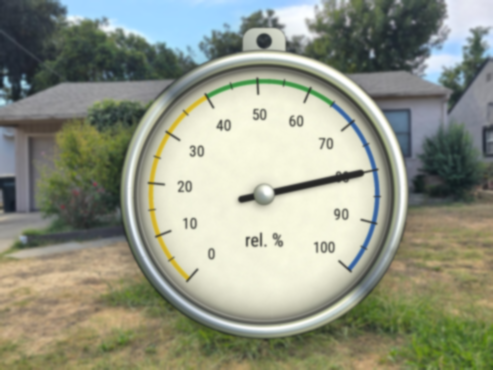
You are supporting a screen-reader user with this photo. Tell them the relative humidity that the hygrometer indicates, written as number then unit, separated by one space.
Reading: 80 %
